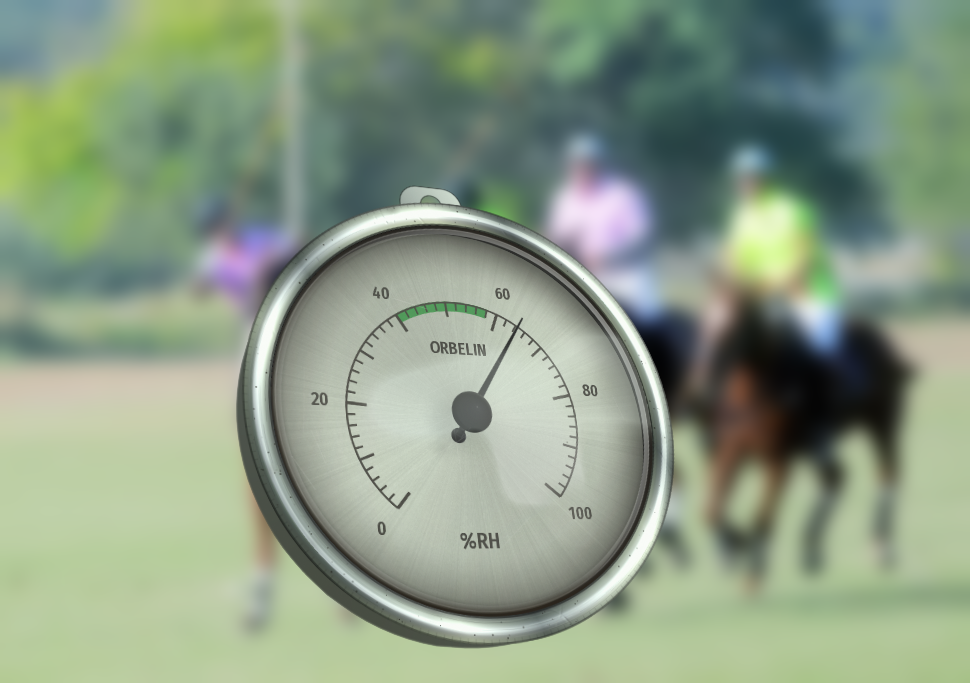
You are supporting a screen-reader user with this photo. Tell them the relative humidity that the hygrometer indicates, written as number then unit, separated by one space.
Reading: 64 %
